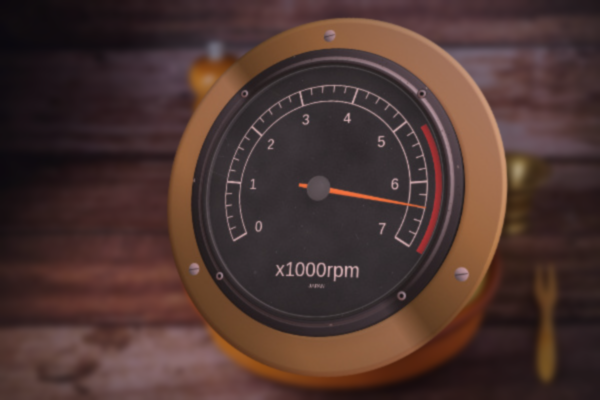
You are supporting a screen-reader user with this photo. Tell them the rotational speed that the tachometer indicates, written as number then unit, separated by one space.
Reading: 6400 rpm
